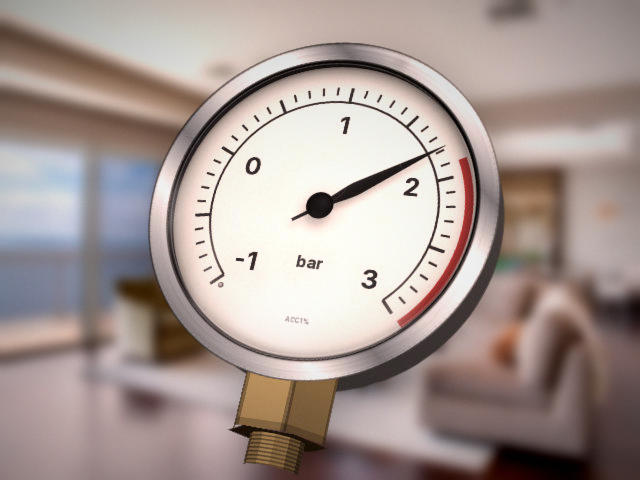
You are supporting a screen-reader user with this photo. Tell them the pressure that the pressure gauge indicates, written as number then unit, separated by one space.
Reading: 1.8 bar
